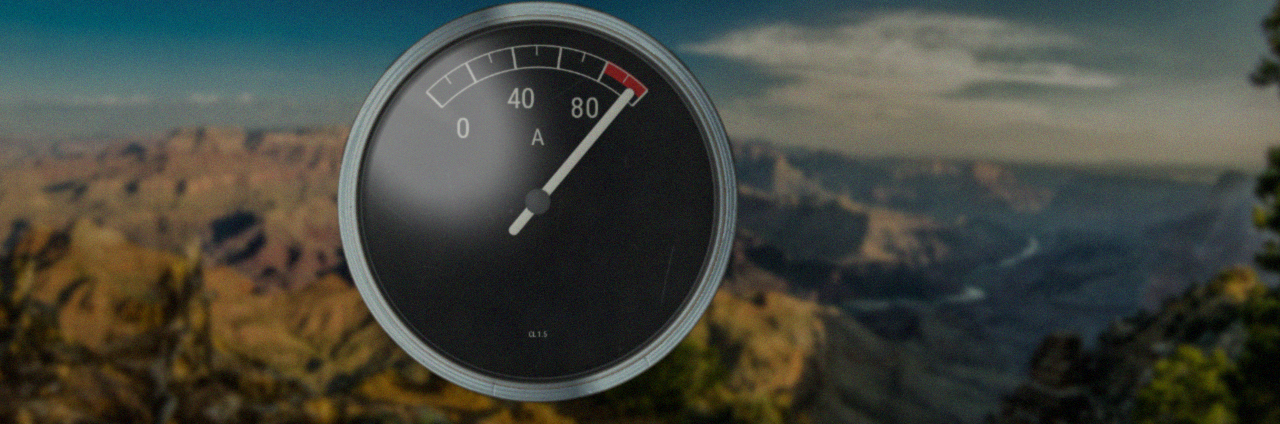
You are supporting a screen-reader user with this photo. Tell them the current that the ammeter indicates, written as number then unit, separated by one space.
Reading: 95 A
